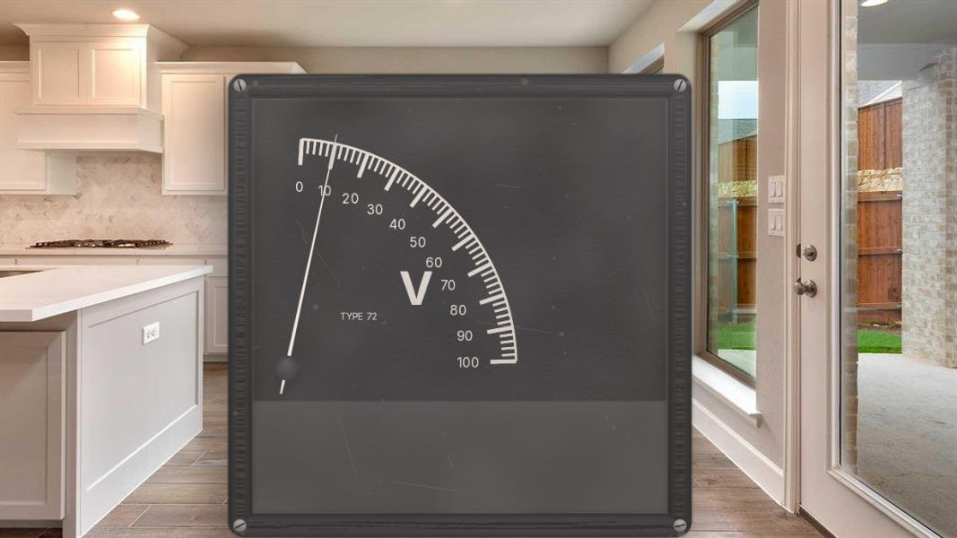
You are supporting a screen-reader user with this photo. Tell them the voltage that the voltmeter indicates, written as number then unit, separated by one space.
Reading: 10 V
